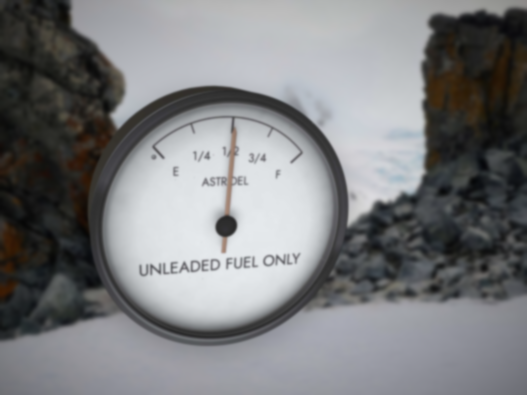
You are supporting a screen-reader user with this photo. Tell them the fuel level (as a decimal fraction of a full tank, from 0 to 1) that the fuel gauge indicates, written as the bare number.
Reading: 0.5
